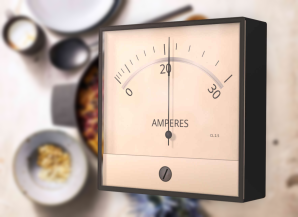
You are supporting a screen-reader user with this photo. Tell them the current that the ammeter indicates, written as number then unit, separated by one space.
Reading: 21 A
